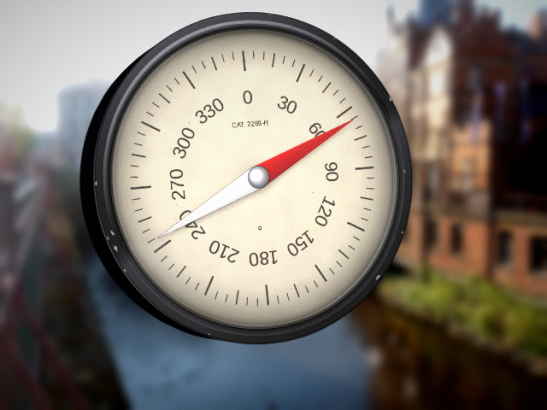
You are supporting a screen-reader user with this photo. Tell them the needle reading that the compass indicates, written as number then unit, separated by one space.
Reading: 65 °
